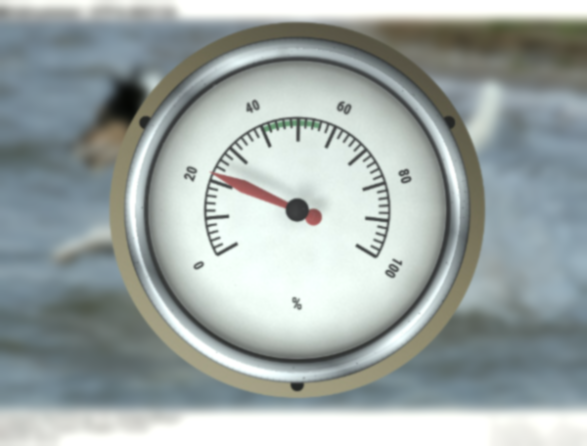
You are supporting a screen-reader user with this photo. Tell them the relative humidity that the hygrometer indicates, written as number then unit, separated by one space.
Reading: 22 %
